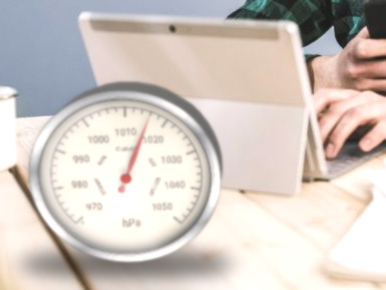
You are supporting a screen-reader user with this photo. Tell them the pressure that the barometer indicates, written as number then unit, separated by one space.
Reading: 1016 hPa
